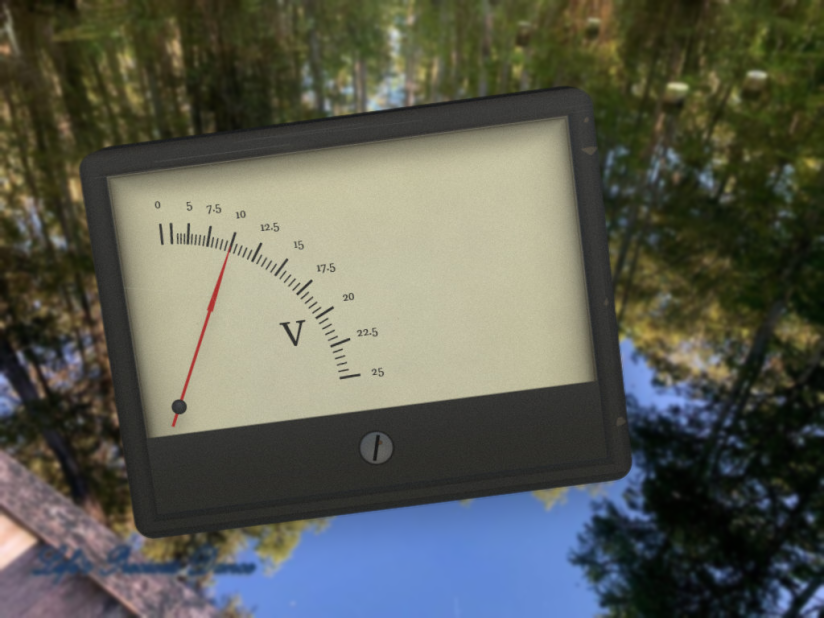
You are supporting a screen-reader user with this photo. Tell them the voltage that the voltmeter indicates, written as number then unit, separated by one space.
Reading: 10 V
